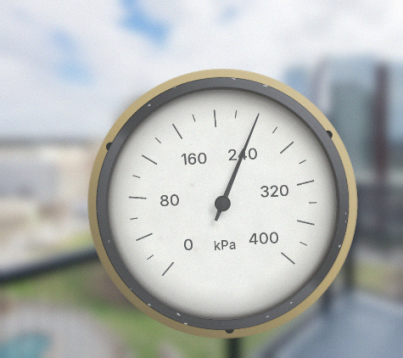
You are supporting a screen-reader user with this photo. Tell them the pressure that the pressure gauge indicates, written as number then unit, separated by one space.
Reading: 240 kPa
